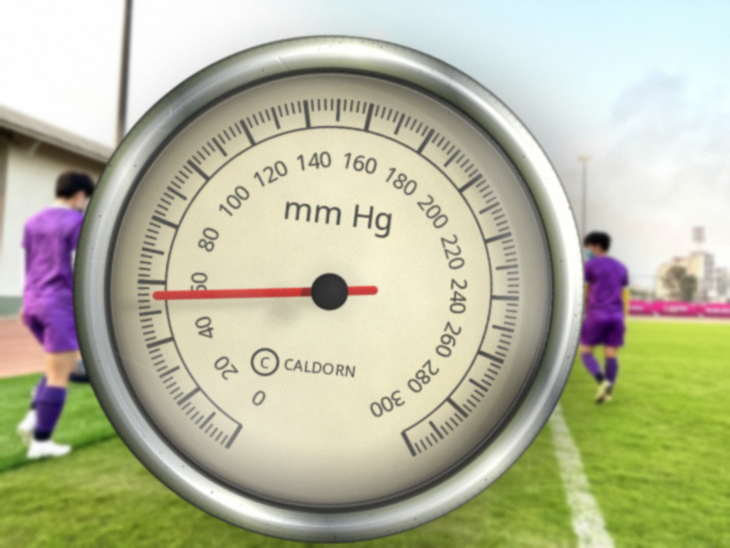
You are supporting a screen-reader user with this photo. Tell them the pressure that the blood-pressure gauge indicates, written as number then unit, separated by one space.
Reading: 56 mmHg
